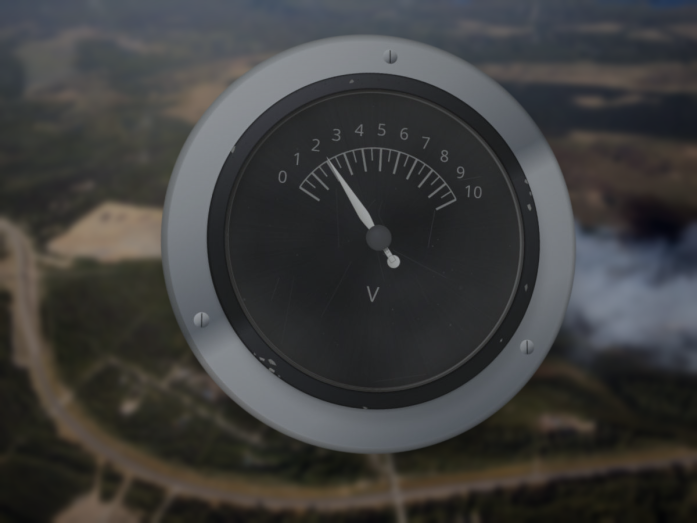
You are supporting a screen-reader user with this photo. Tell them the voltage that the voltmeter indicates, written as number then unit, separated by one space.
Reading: 2 V
